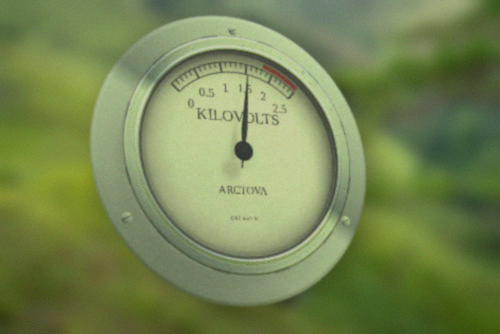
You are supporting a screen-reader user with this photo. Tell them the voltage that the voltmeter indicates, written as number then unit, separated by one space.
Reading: 1.5 kV
